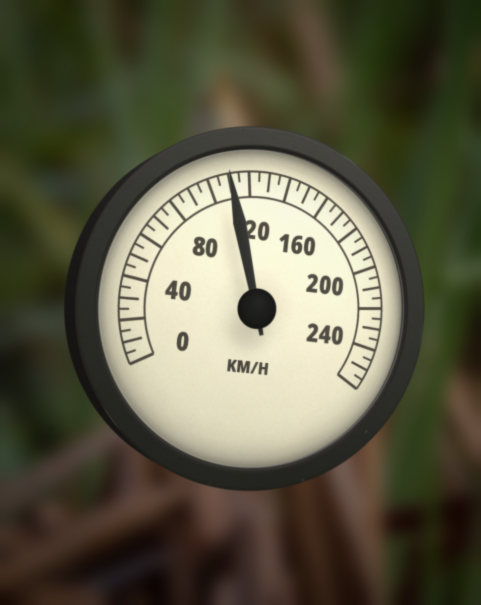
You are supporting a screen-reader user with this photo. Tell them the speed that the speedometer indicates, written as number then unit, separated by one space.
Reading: 110 km/h
